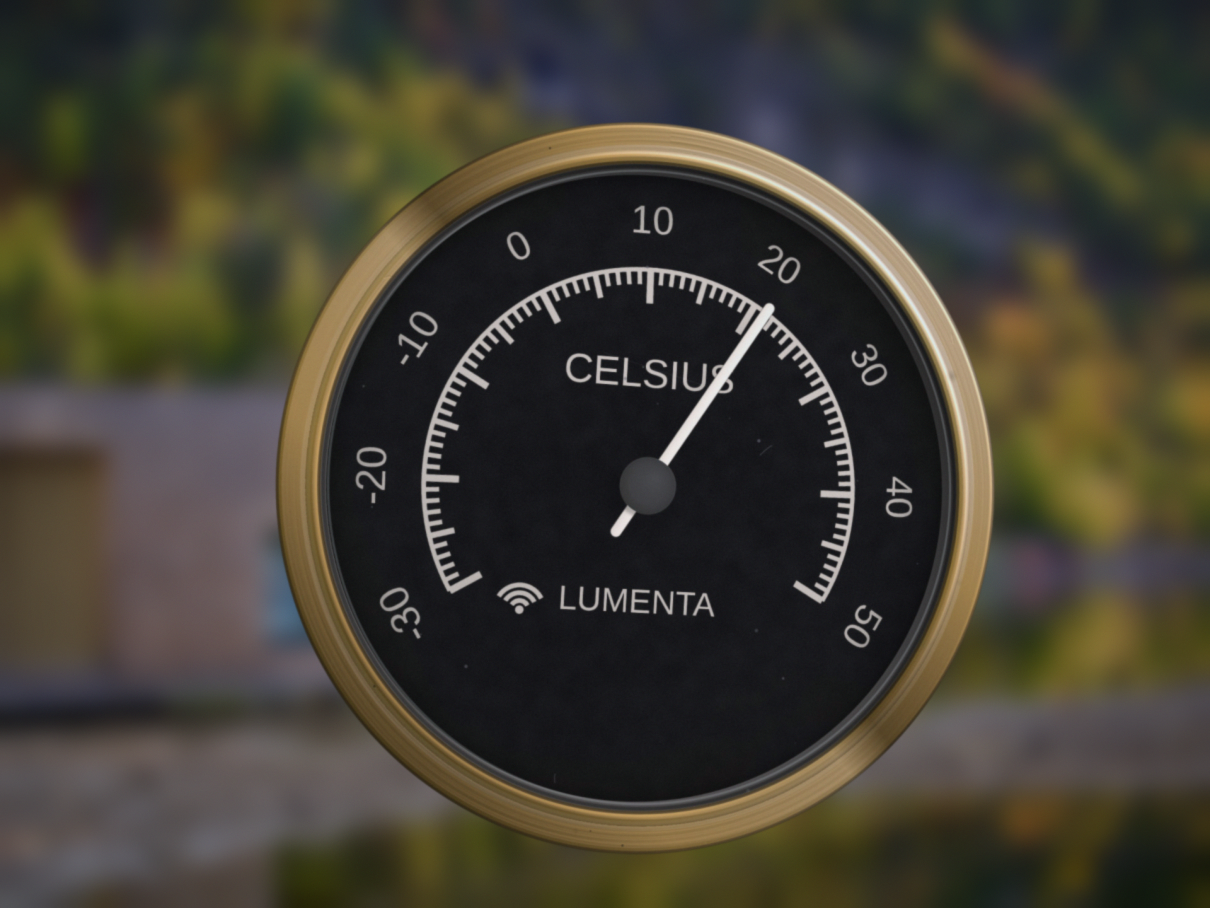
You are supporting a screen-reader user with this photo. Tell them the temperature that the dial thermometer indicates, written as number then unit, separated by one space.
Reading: 21 °C
